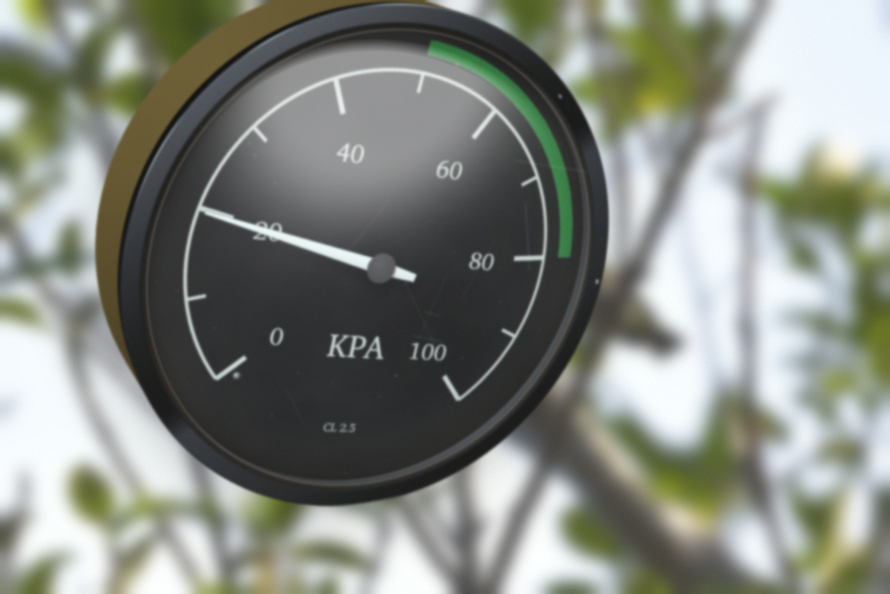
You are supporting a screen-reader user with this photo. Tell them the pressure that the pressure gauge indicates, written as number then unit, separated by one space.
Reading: 20 kPa
